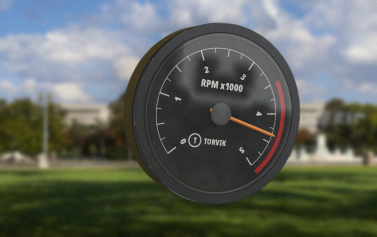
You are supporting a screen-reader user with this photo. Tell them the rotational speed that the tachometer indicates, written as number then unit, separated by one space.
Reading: 4375 rpm
